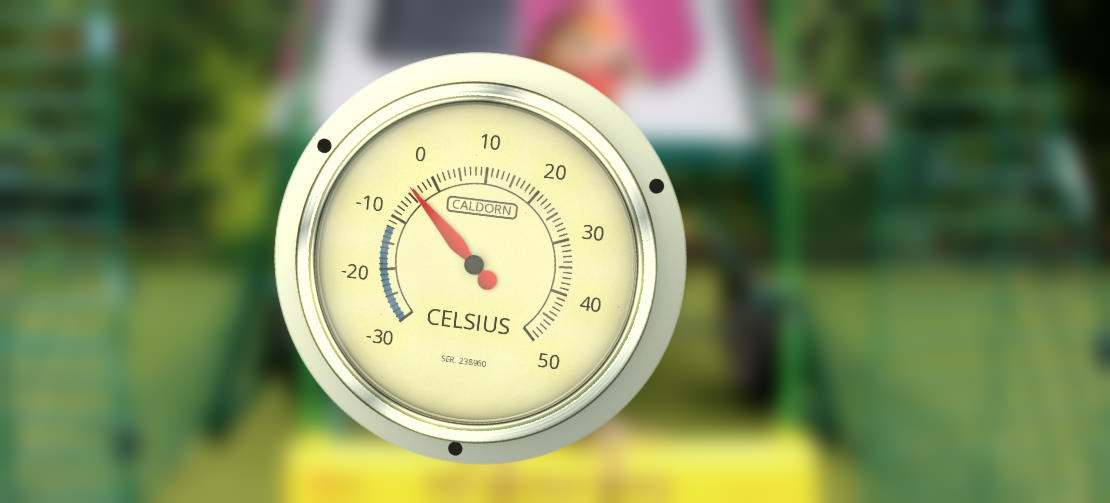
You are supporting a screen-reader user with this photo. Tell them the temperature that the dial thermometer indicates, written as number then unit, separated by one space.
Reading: -4 °C
